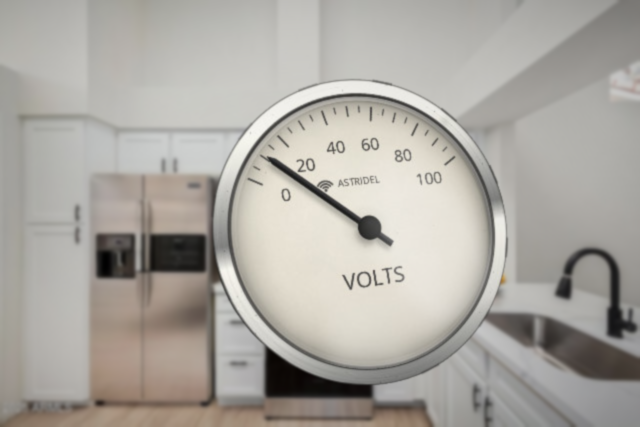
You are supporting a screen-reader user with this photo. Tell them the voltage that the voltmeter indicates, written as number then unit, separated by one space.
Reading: 10 V
